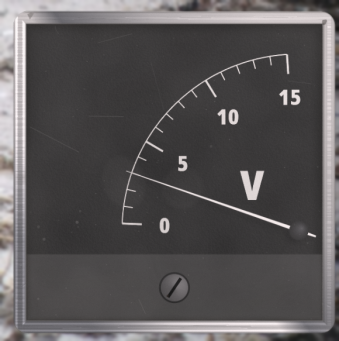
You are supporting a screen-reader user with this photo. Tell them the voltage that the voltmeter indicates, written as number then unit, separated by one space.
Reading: 3 V
